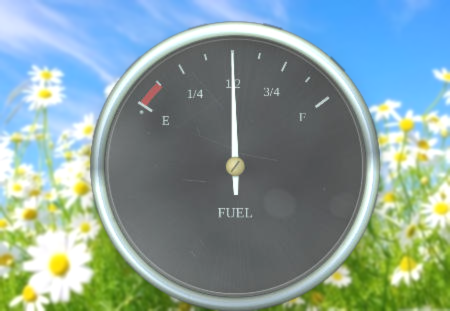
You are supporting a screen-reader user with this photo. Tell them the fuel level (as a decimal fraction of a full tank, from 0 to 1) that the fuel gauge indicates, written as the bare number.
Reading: 0.5
